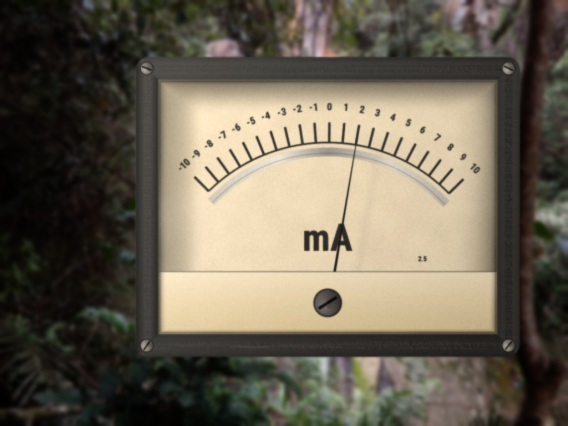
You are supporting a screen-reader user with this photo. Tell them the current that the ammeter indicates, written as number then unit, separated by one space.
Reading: 2 mA
